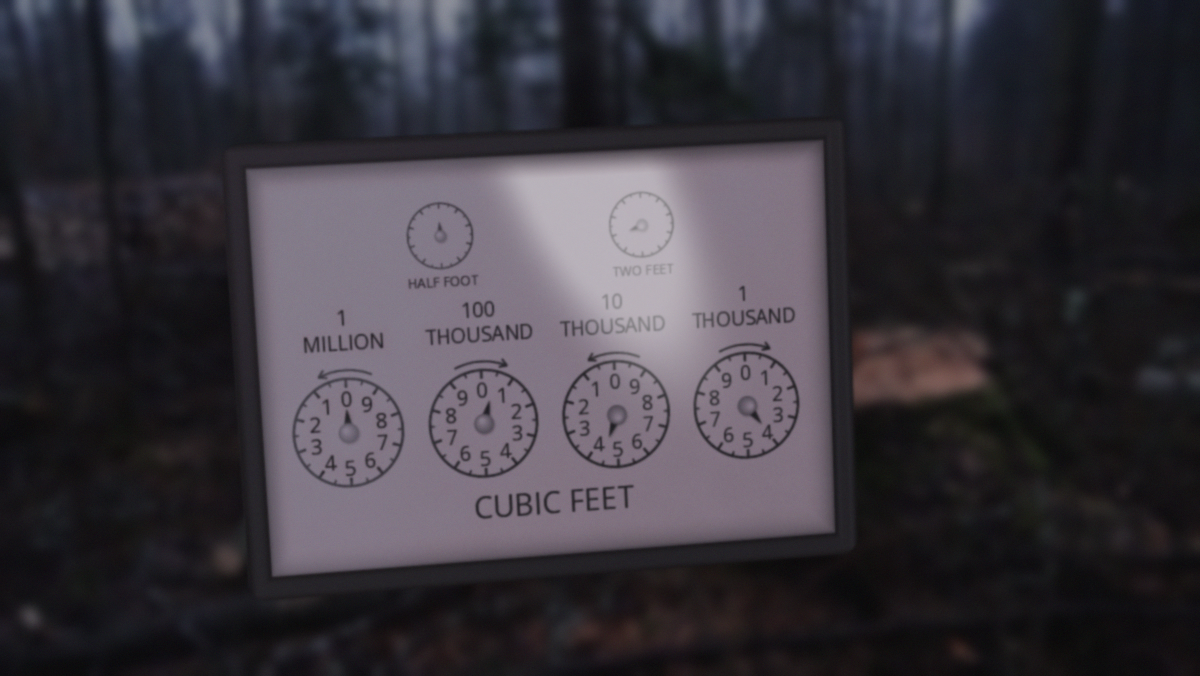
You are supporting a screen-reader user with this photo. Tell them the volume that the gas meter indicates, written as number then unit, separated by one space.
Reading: 4400 ft³
